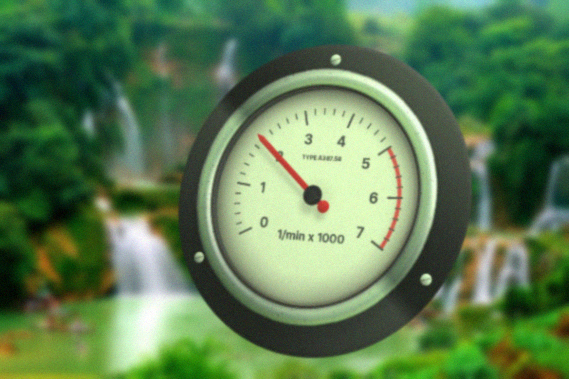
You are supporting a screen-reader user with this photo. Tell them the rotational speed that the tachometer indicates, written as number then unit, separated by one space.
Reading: 2000 rpm
